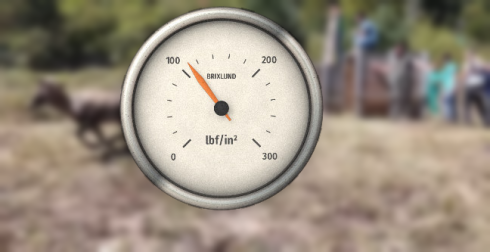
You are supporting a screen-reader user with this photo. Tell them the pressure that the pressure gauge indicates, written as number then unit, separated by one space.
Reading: 110 psi
